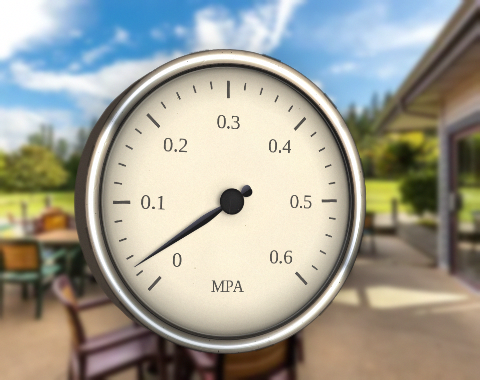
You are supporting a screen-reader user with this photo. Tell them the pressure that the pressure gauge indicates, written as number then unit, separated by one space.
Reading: 0.03 MPa
